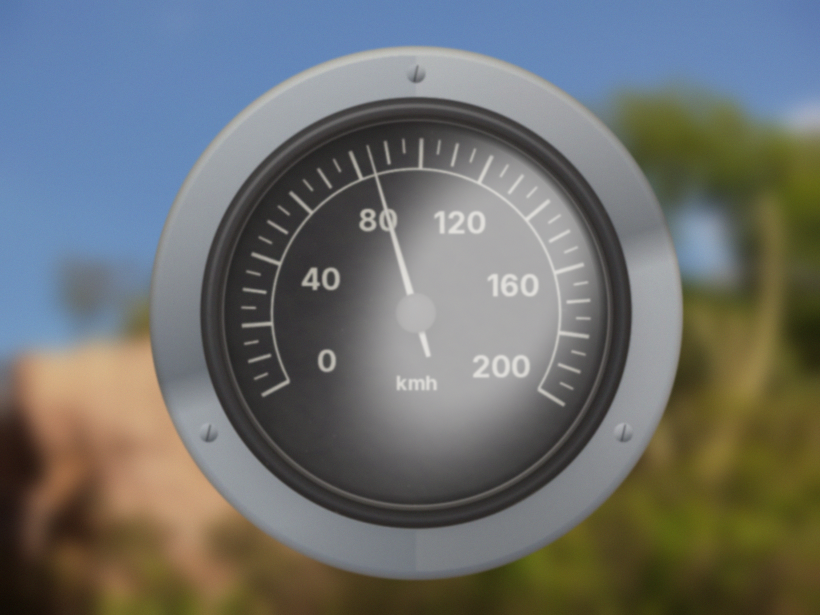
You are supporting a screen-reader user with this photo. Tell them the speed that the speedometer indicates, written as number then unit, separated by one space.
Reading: 85 km/h
